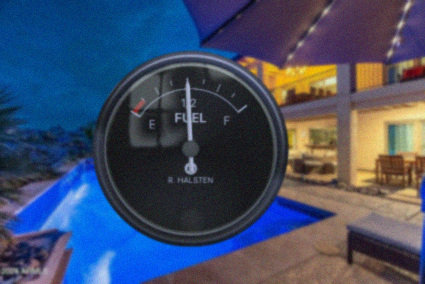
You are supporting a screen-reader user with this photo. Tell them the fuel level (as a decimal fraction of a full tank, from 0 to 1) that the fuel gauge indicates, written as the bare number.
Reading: 0.5
